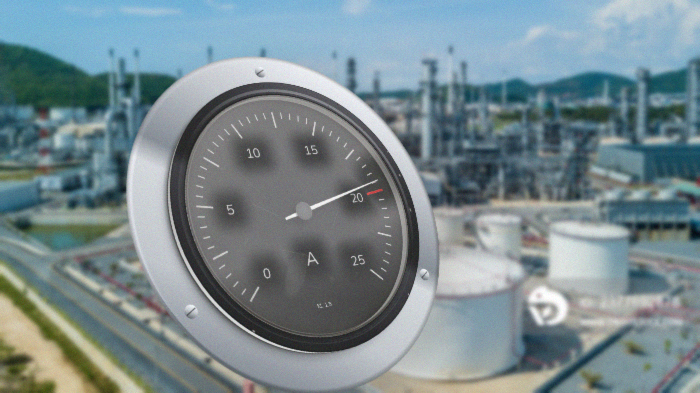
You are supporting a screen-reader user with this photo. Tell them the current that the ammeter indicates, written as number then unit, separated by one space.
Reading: 19.5 A
